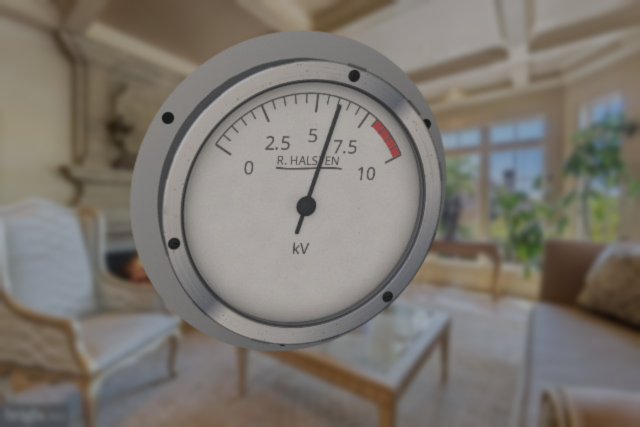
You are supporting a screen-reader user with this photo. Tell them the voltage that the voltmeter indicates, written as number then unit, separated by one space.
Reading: 6 kV
